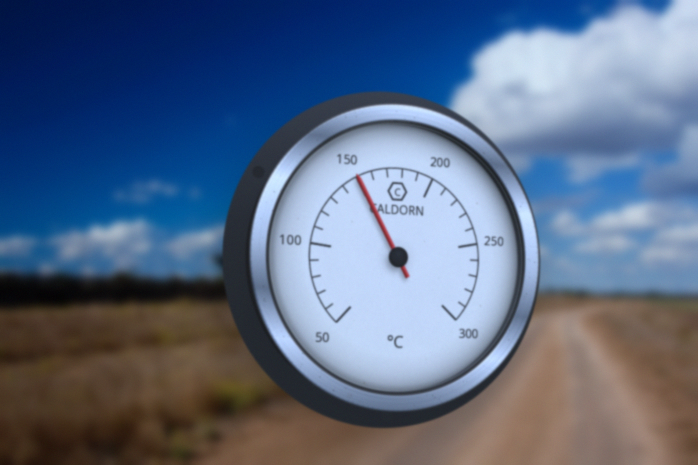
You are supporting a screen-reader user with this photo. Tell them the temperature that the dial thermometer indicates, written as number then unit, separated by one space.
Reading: 150 °C
